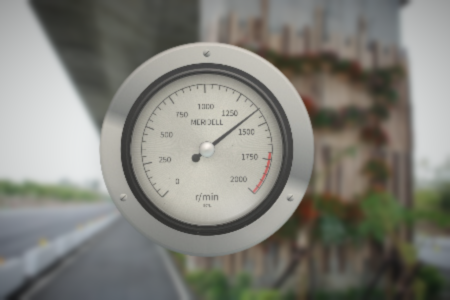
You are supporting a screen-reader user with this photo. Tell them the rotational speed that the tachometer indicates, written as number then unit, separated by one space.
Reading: 1400 rpm
